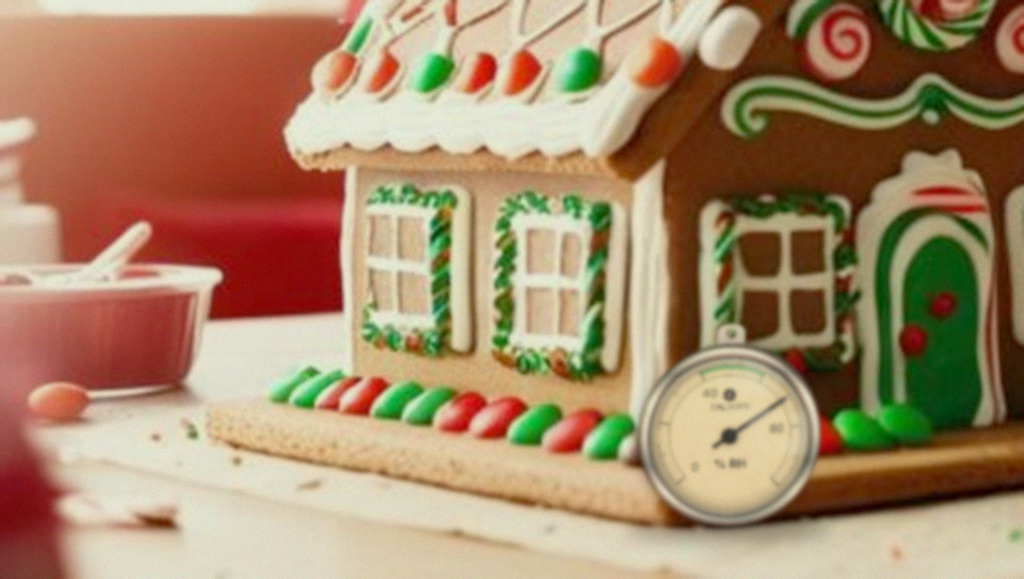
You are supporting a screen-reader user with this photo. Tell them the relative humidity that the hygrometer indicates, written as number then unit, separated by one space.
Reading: 70 %
